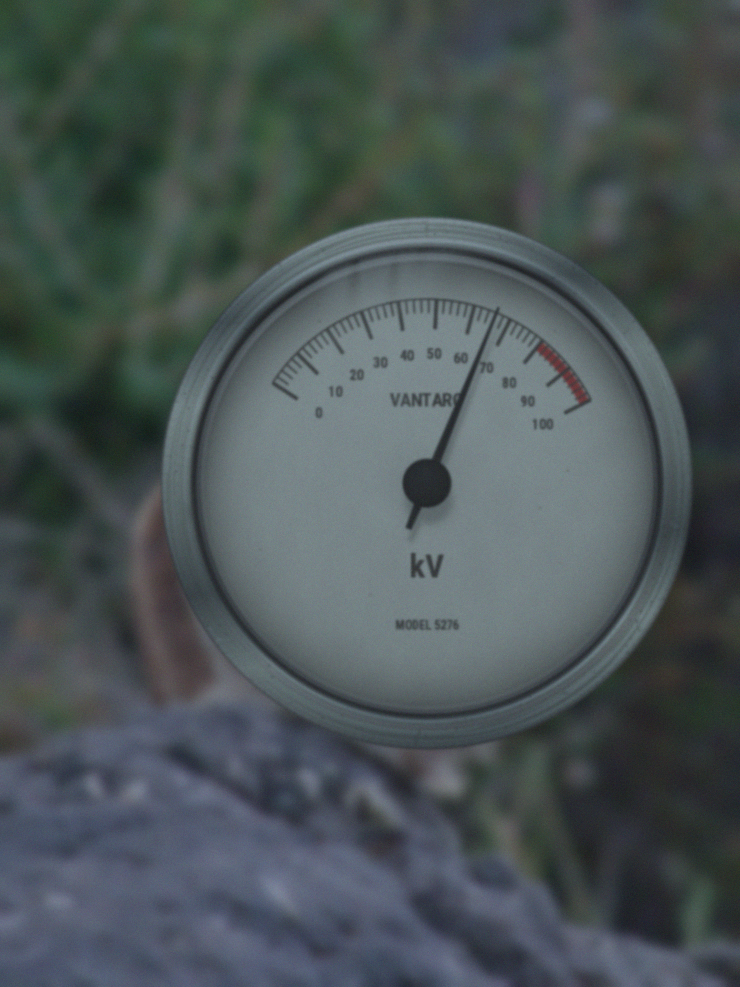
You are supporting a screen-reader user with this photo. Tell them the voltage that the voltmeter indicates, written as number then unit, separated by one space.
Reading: 66 kV
